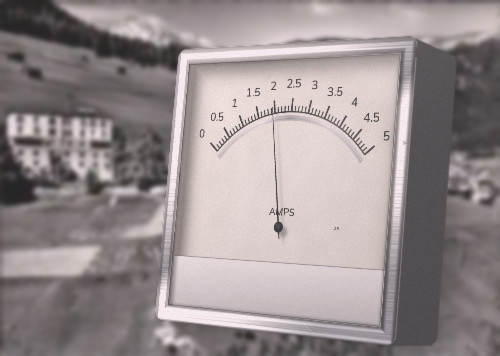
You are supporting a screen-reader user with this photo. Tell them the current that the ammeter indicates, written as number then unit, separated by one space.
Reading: 2 A
